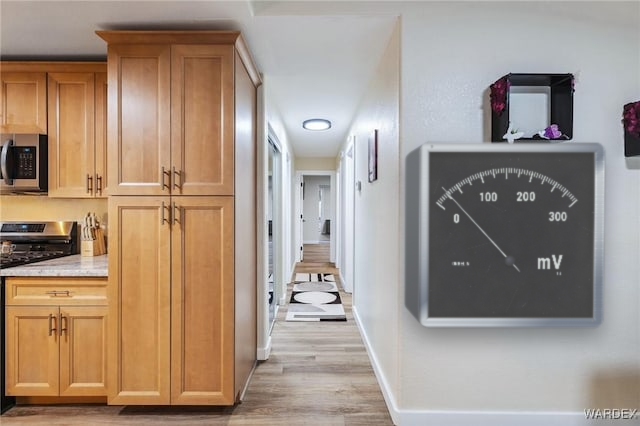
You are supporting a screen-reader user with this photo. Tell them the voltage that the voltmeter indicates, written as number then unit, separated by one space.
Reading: 25 mV
